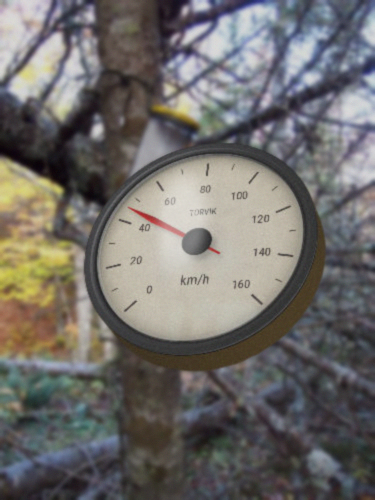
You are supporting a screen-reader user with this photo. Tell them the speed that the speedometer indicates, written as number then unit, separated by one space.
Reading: 45 km/h
